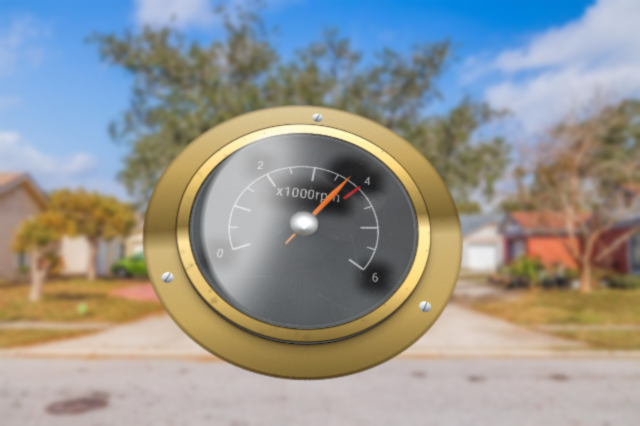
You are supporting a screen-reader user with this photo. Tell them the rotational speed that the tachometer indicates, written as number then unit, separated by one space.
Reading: 3750 rpm
